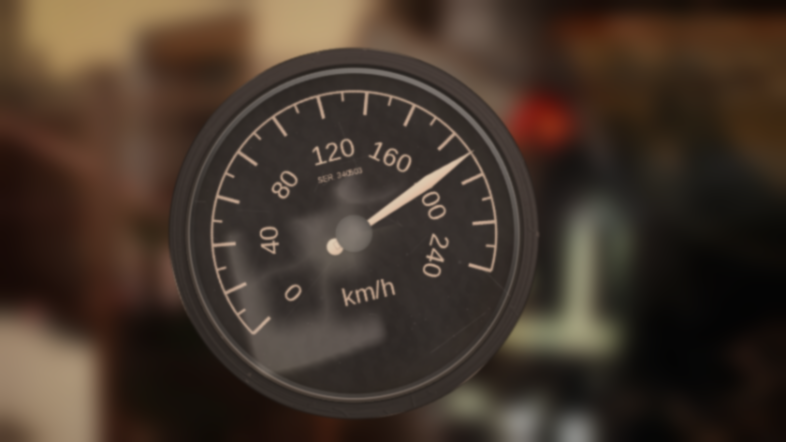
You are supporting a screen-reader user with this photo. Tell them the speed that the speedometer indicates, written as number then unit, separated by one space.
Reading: 190 km/h
